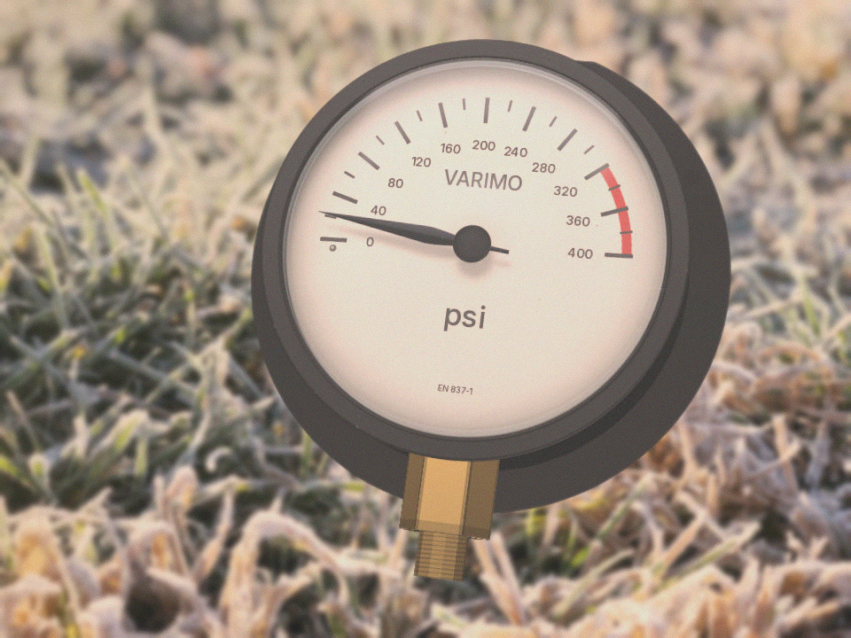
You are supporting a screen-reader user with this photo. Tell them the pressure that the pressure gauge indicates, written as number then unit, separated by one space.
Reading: 20 psi
